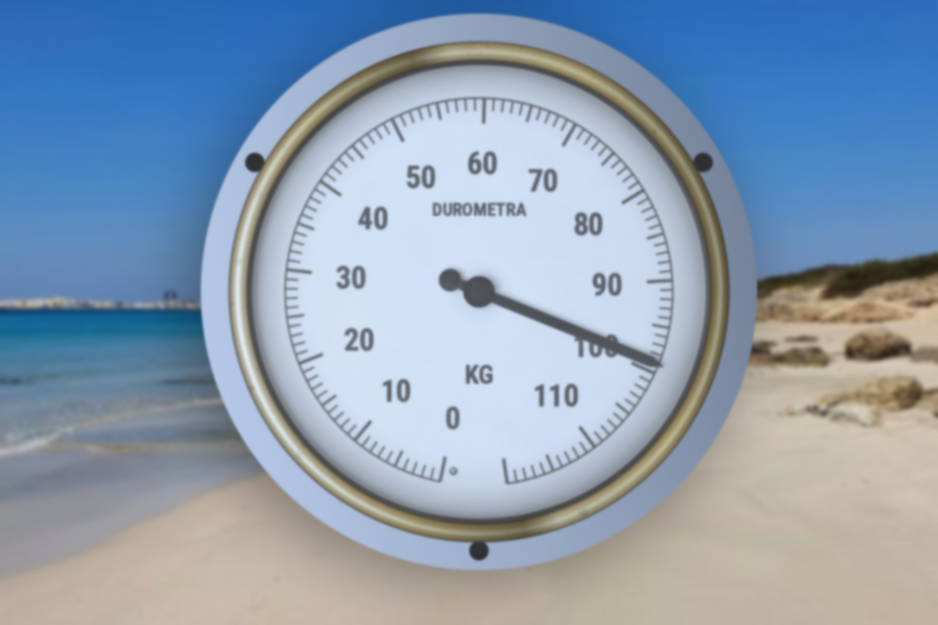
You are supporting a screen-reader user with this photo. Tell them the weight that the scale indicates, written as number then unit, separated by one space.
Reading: 99 kg
